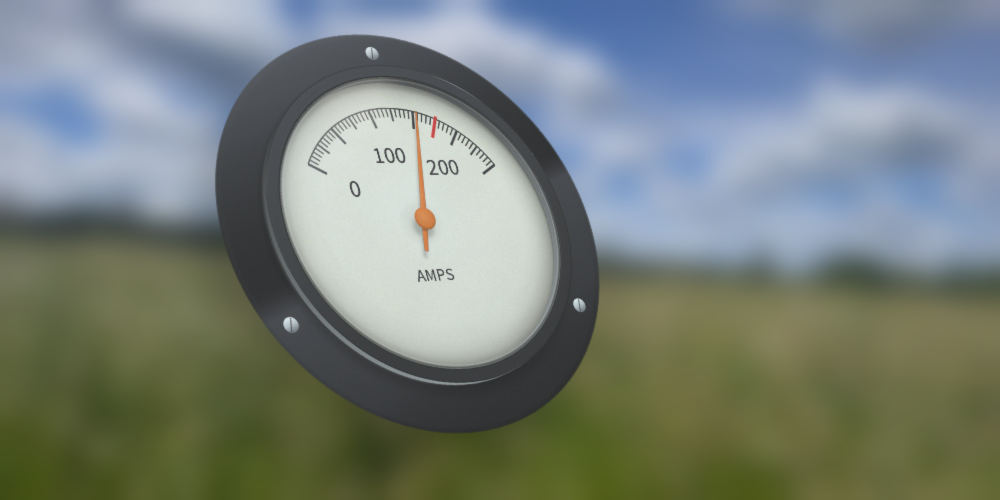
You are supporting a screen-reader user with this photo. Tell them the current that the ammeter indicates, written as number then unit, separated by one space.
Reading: 150 A
